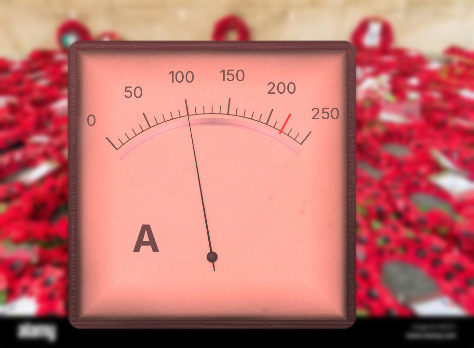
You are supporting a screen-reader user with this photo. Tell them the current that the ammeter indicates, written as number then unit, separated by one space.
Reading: 100 A
